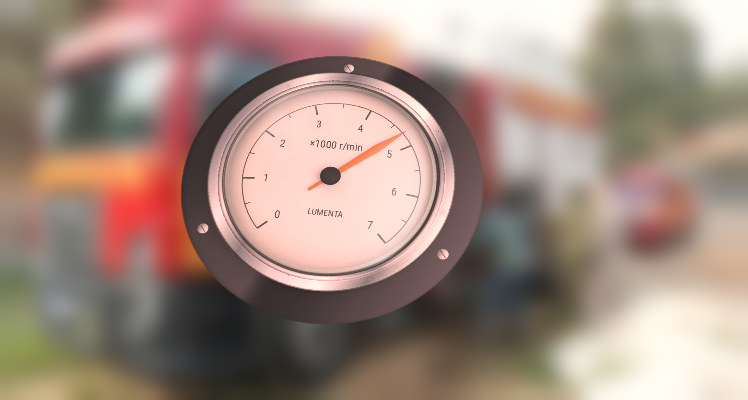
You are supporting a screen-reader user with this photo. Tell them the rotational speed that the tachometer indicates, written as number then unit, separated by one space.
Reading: 4750 rpm
